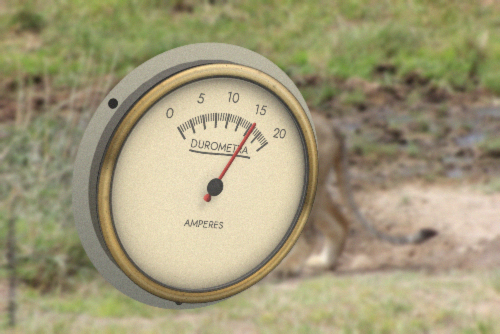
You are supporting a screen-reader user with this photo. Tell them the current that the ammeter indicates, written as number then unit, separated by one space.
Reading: 15 A
